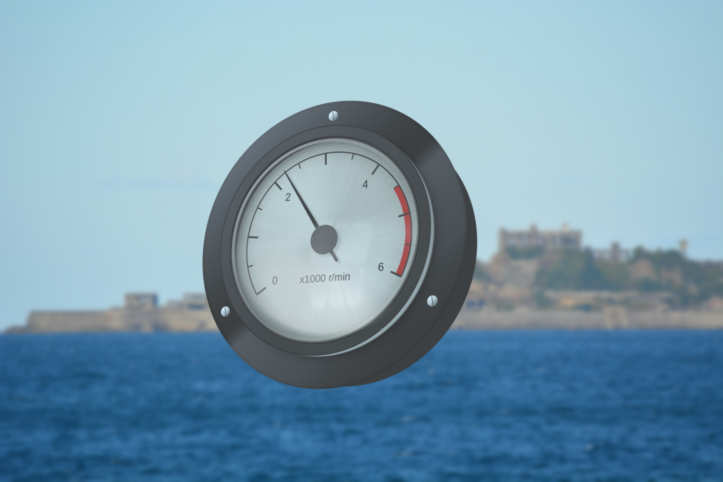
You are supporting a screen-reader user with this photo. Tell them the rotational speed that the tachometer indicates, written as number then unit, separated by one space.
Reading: 2250 rpm
